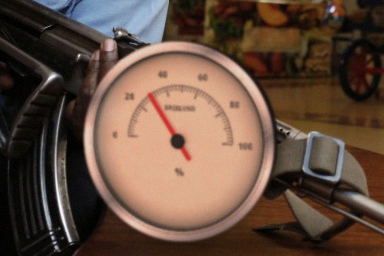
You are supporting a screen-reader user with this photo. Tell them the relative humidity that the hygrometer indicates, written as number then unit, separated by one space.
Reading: 30 %
